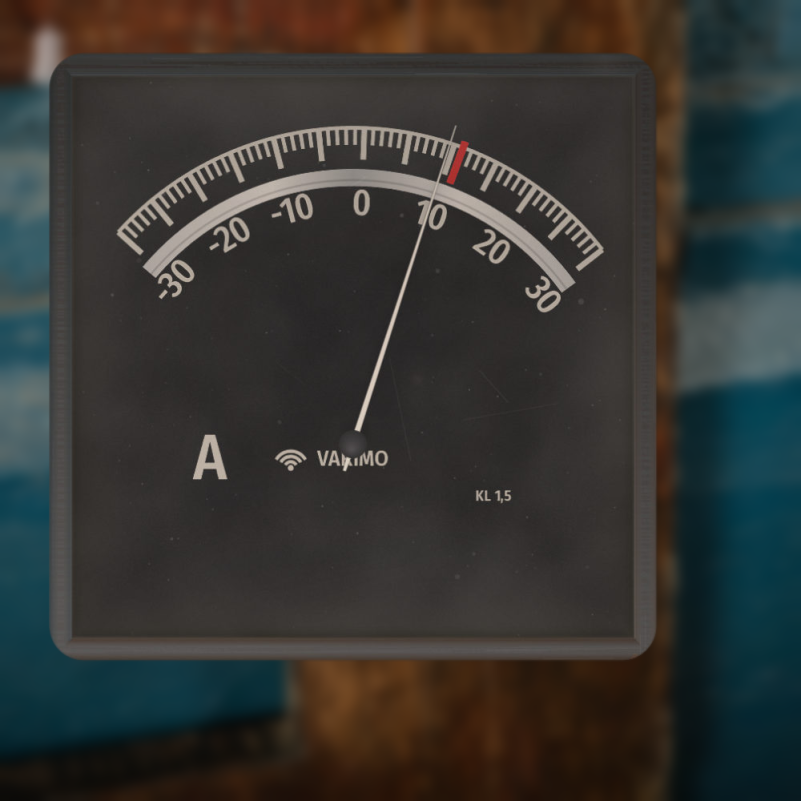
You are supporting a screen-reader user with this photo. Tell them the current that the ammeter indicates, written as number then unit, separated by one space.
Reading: 9.5 A
